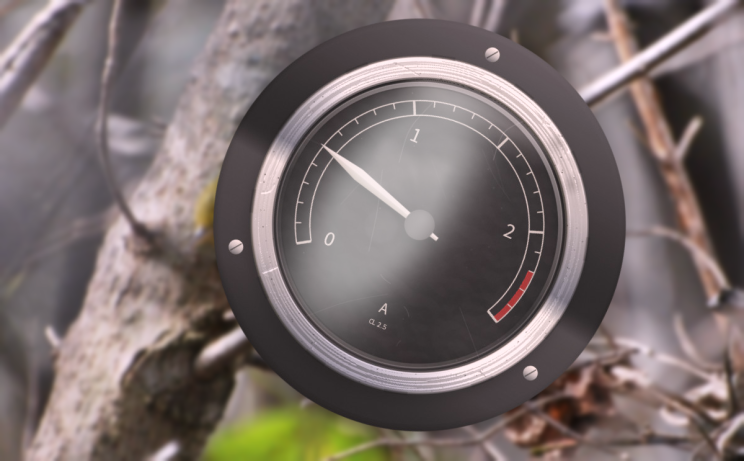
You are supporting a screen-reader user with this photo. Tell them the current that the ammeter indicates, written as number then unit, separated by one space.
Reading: 0.5 A
